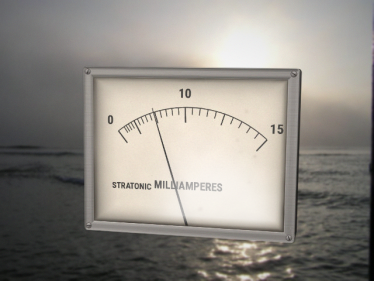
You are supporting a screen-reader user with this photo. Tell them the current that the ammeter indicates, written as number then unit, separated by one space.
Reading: 7.5 mA
